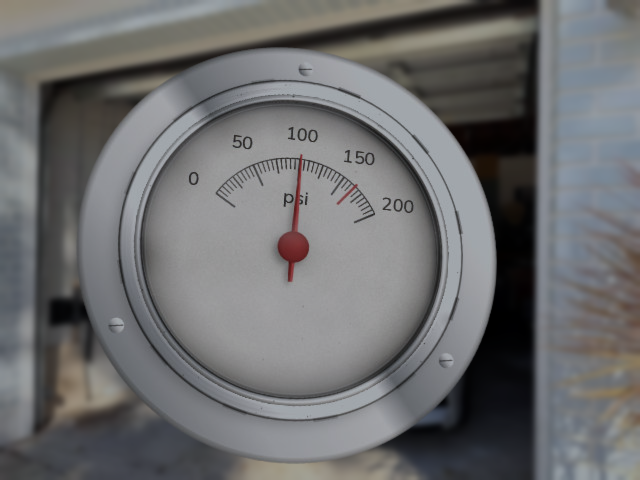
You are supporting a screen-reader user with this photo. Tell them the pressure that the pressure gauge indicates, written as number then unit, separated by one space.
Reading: 100 psi
